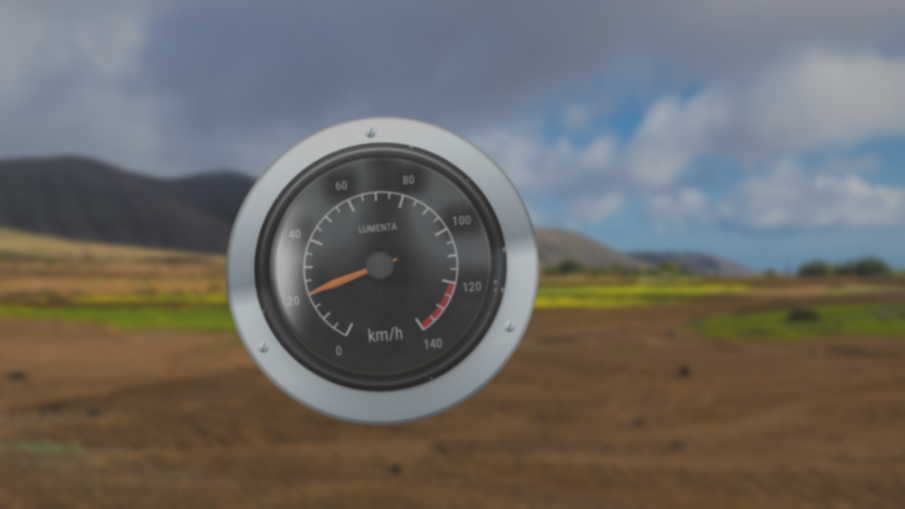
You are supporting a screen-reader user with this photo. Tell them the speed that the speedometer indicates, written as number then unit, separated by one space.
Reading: 20 km/h
